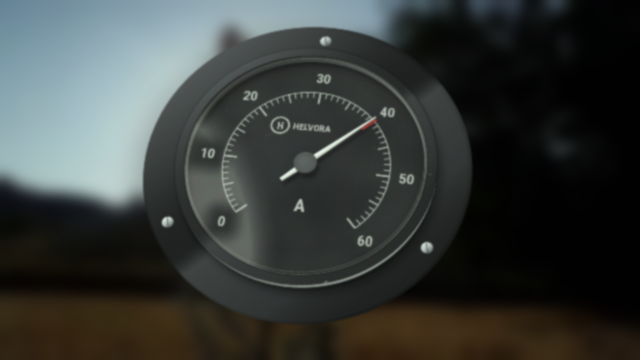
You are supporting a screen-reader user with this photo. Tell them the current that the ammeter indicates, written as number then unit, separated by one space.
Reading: 40 A
